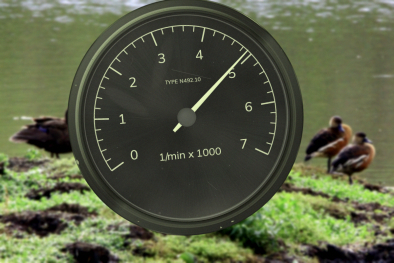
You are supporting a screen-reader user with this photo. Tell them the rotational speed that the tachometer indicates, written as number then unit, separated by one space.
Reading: 4900 rpm
